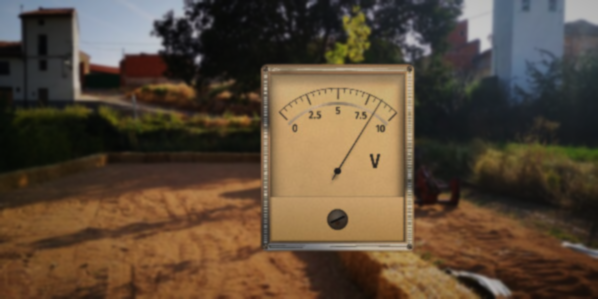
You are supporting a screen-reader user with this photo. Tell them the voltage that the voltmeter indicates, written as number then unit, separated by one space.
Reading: 8.5 V
